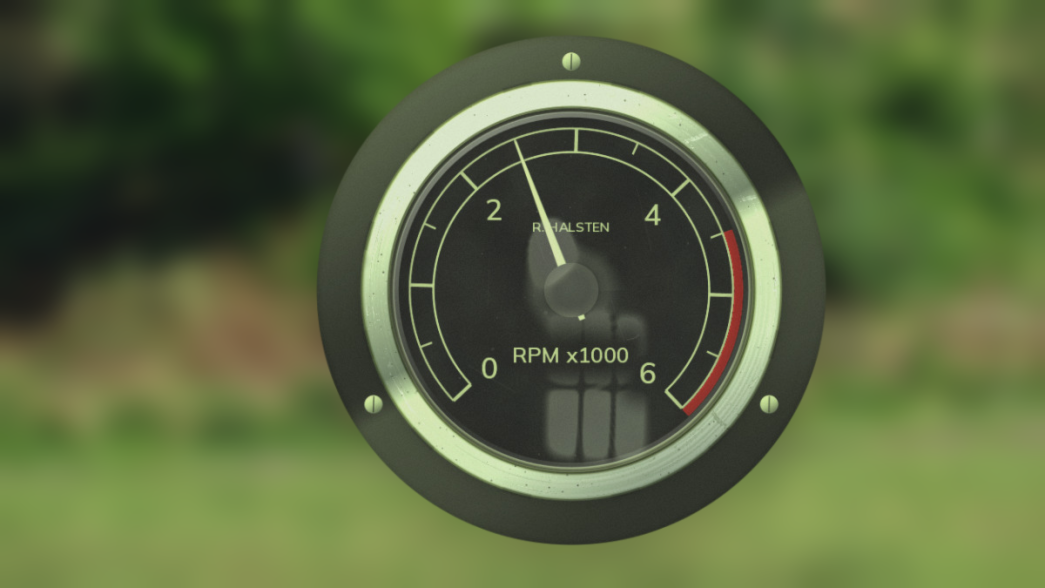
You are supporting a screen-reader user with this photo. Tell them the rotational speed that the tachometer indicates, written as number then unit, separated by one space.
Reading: 2500 rpm
